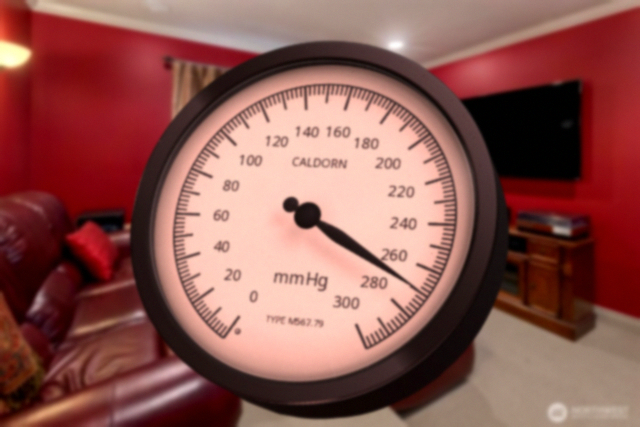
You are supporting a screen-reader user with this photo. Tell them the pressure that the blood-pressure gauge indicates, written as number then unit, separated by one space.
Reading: 270 mmHg
